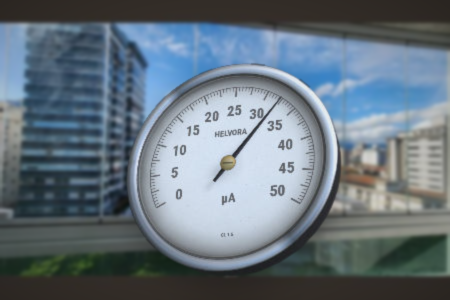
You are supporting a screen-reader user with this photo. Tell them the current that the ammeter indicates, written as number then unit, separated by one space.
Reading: 32.5 µA
